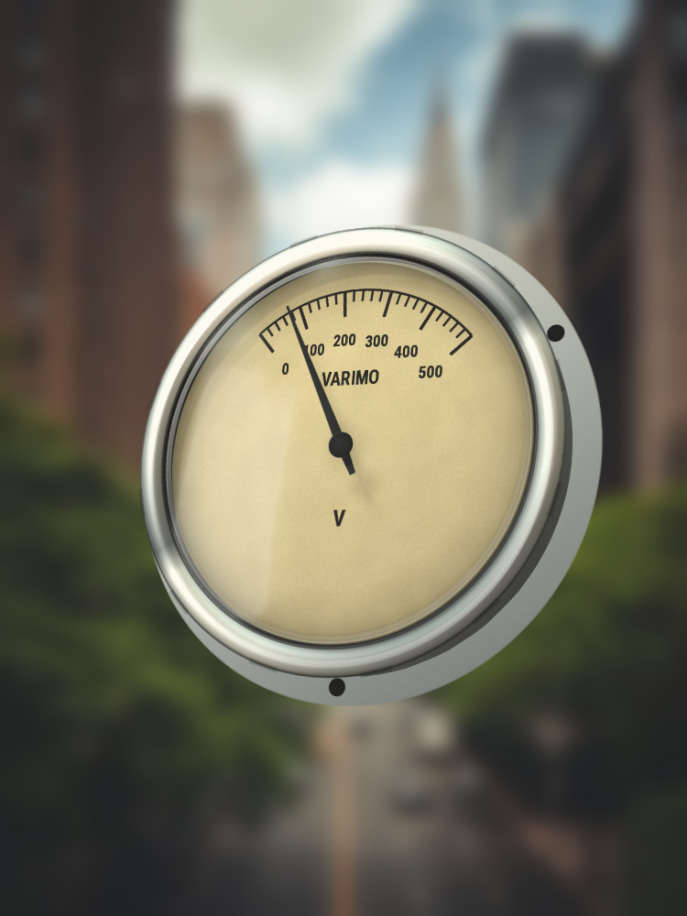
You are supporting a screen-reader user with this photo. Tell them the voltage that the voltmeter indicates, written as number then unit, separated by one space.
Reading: 80 V
